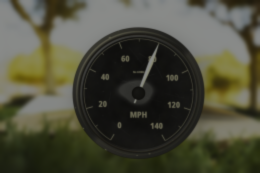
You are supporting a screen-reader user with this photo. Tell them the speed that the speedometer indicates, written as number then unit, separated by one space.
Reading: 80 mph
